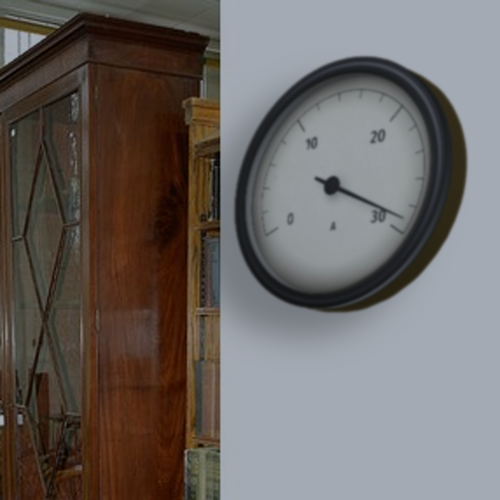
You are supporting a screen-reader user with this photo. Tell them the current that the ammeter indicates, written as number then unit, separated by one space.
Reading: 29 A
